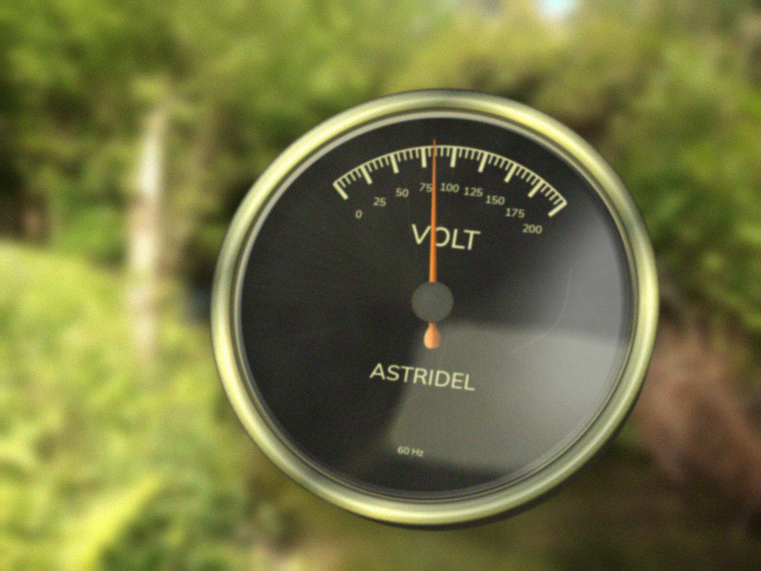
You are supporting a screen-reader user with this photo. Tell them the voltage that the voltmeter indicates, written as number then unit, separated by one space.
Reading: 85 V
